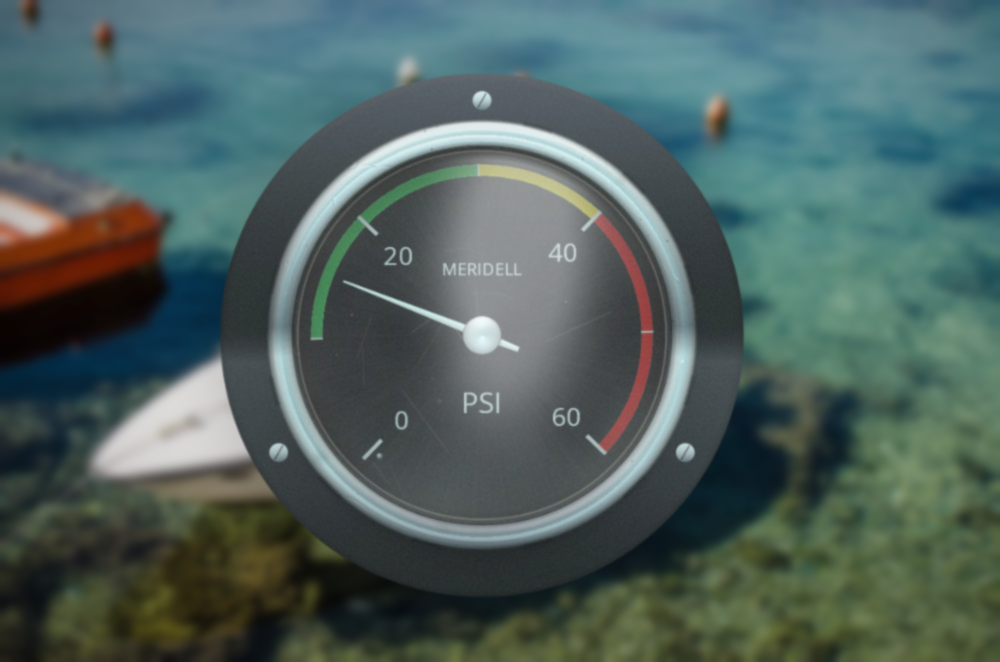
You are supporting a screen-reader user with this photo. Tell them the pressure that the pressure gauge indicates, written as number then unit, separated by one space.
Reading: 15 psi
